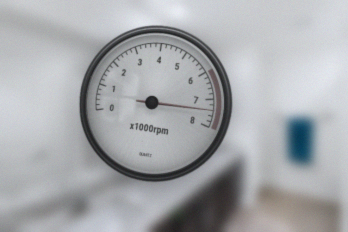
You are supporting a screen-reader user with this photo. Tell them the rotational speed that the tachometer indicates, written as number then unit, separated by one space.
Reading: 7400 rpm
